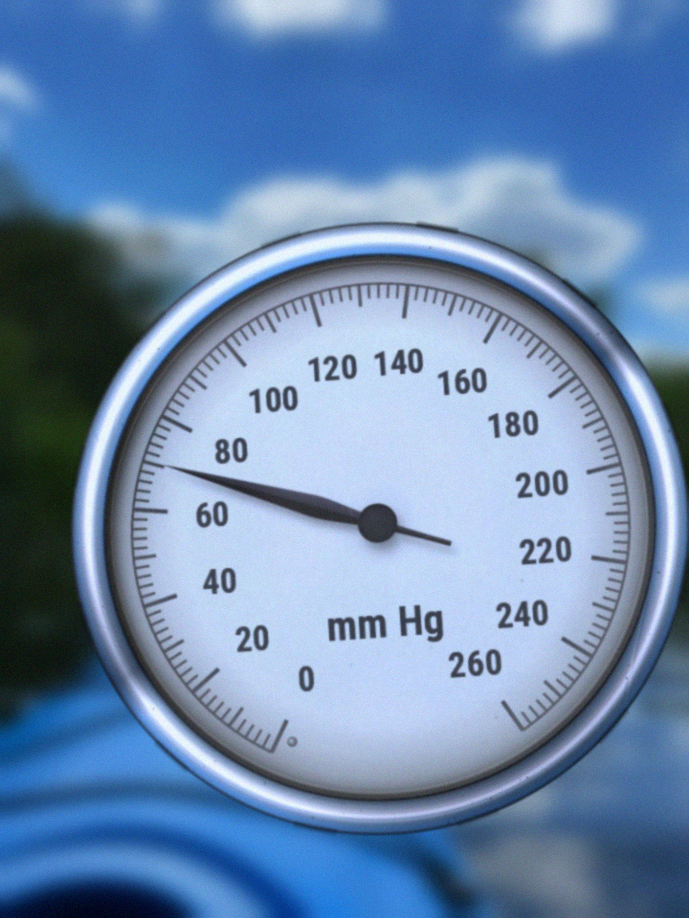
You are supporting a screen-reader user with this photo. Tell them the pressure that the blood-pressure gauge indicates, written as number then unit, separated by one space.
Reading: 70 mmHg
